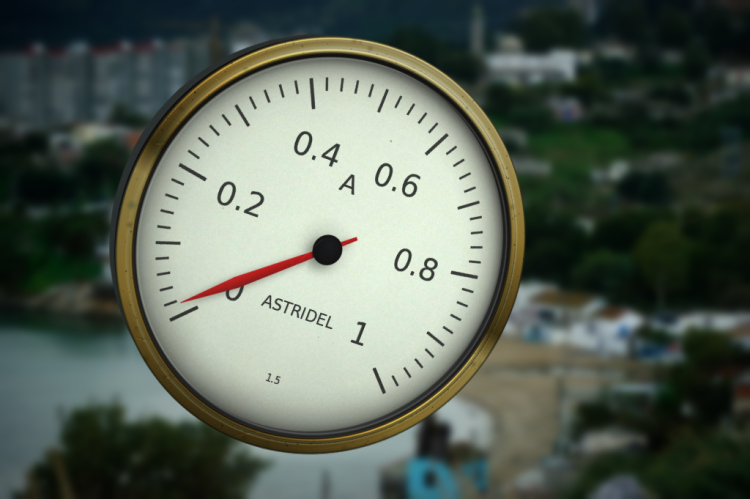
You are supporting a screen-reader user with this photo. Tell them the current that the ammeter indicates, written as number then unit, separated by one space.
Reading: 0.02 A
